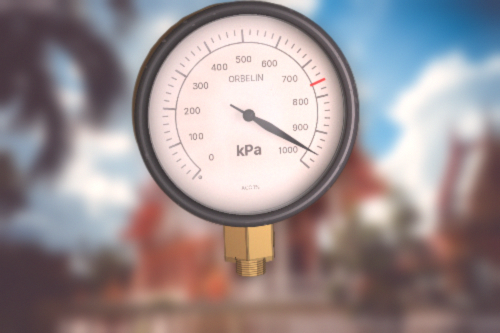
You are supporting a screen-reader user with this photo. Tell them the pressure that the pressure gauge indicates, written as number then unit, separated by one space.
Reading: 960 kPa
